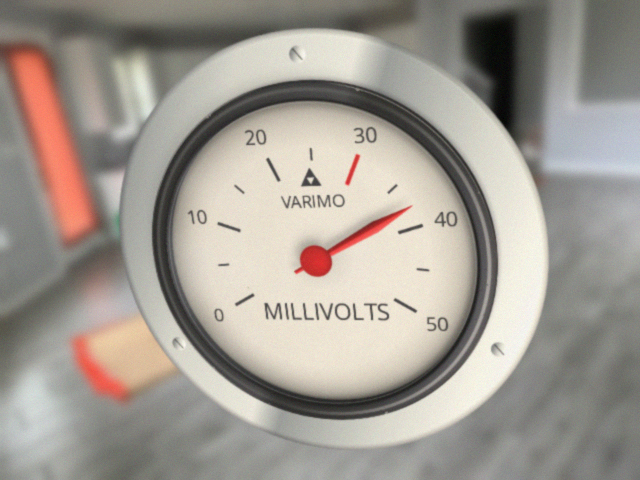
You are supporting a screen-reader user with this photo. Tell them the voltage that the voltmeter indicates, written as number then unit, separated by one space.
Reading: 37.5 mV
